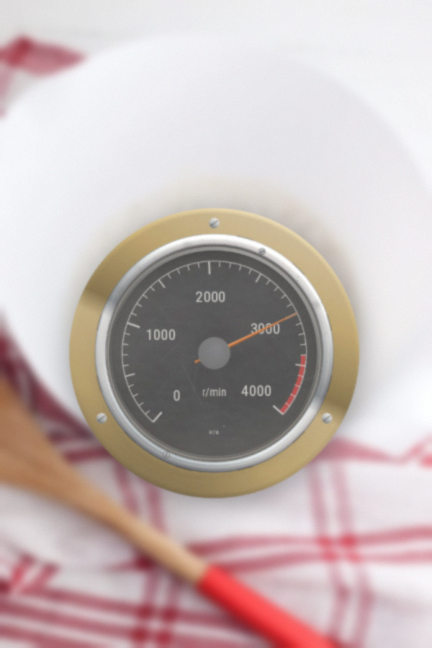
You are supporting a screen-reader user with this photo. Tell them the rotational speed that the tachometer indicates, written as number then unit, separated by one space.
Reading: 3000 rpm
